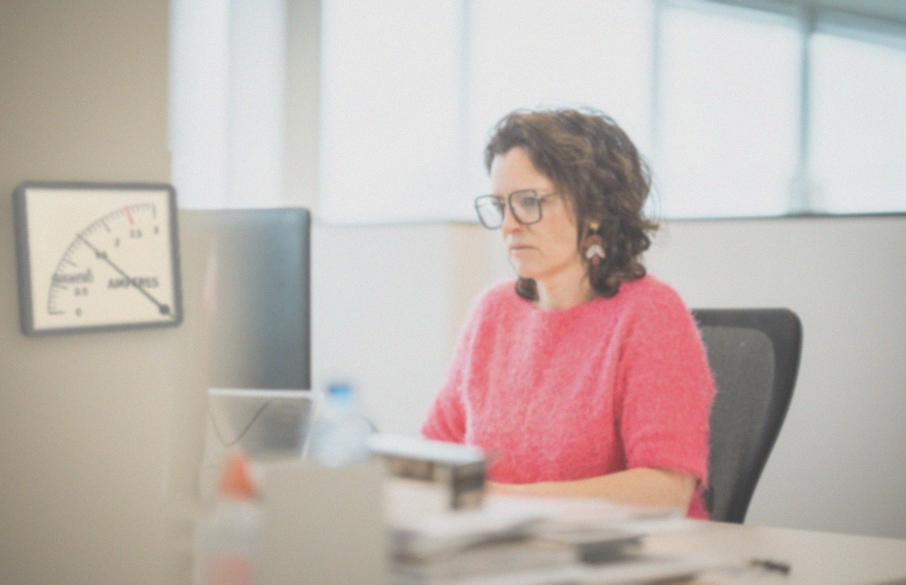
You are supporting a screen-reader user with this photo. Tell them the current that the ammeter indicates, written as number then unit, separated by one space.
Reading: 1.5 A
